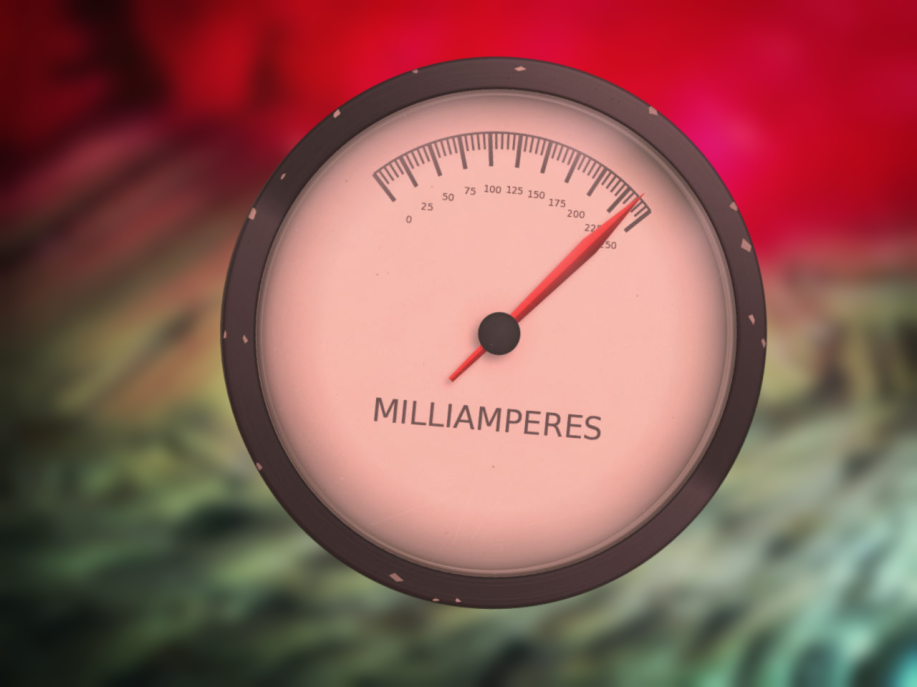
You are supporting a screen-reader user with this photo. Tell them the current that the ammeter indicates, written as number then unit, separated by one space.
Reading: 235 mA
